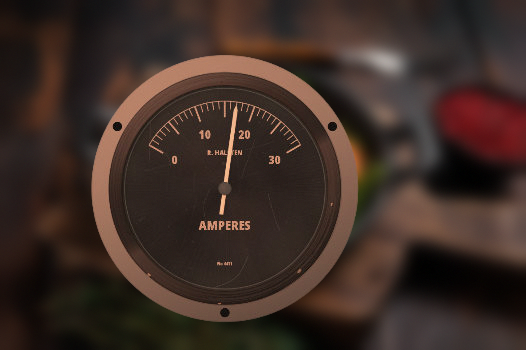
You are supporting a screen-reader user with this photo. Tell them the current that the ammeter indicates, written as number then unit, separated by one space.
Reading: 17 A
